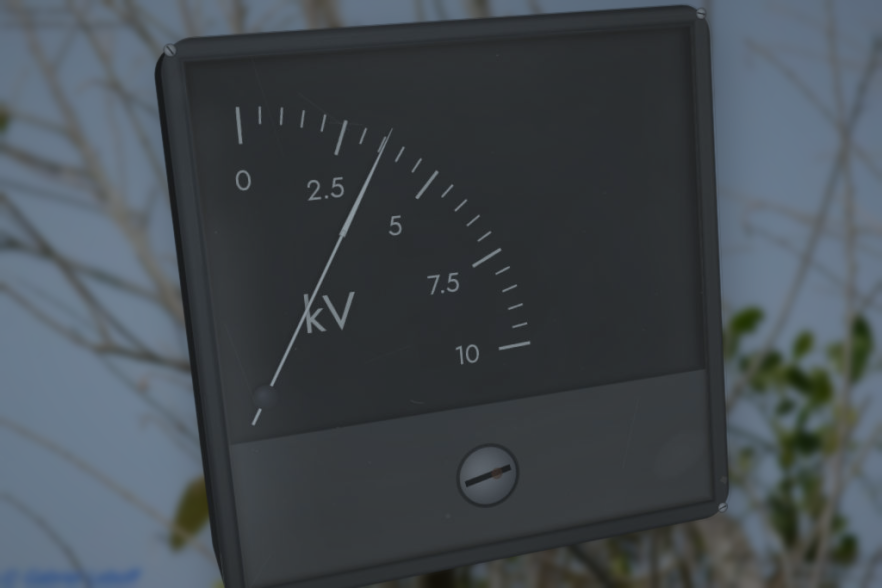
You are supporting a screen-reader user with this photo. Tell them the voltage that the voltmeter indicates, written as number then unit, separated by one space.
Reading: 3.5 kV
